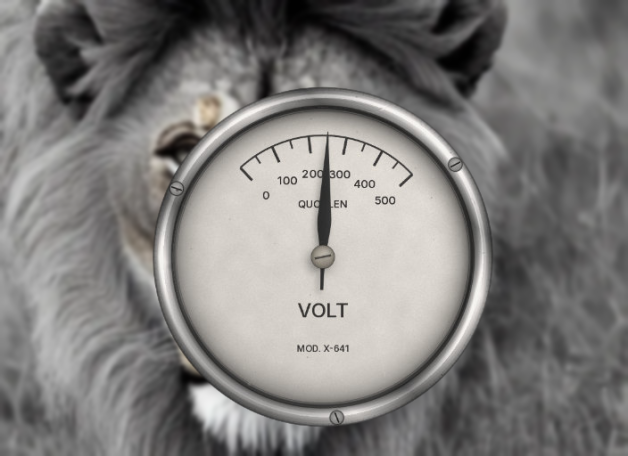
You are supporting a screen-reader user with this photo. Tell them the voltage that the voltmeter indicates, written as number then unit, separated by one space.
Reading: 250 V
